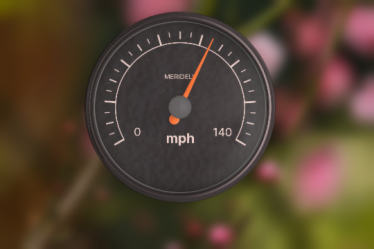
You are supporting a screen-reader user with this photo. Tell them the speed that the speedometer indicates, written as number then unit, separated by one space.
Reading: 85 mph
